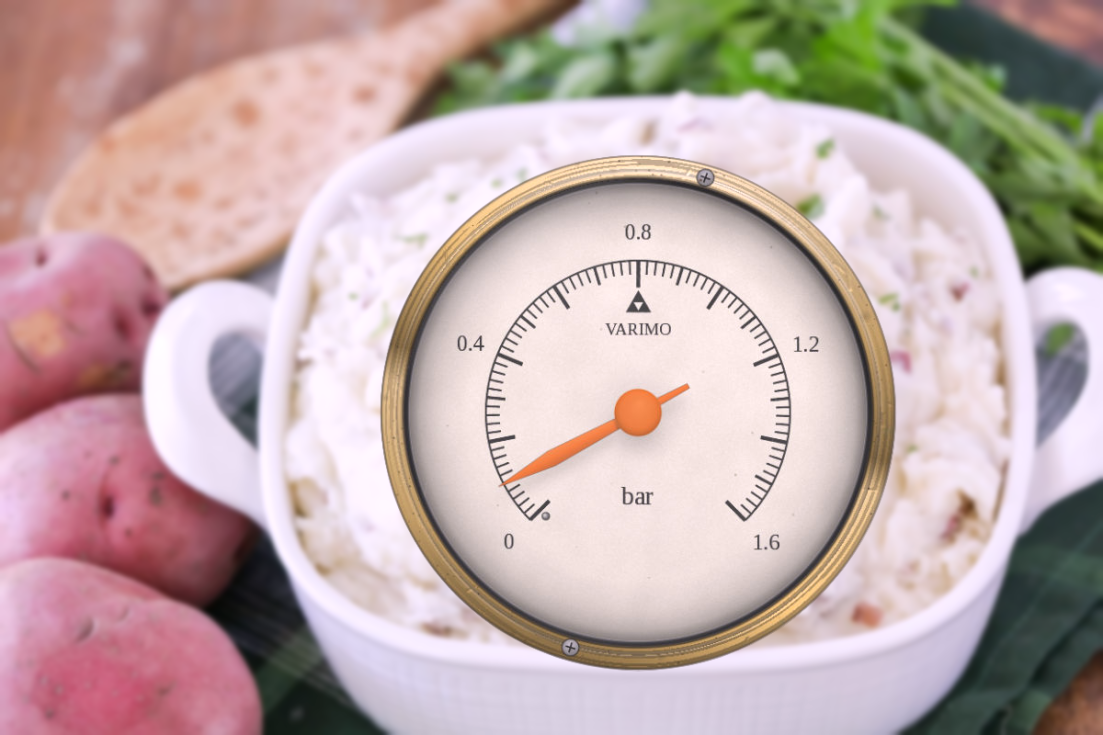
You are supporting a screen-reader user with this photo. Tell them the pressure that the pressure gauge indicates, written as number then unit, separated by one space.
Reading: 0.1 bar
